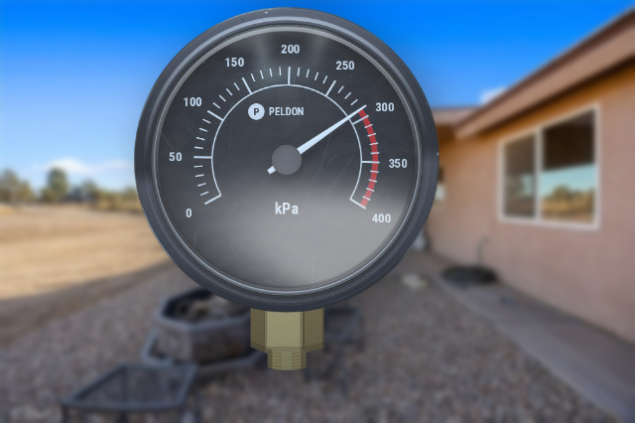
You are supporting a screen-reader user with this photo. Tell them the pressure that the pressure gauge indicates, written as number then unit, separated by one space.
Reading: 290 kPa
